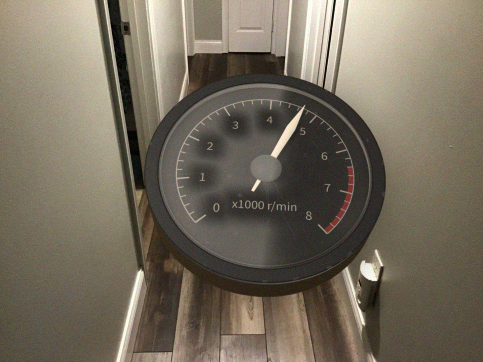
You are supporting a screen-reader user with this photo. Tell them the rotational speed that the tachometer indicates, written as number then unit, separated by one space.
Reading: 4700 rpm
